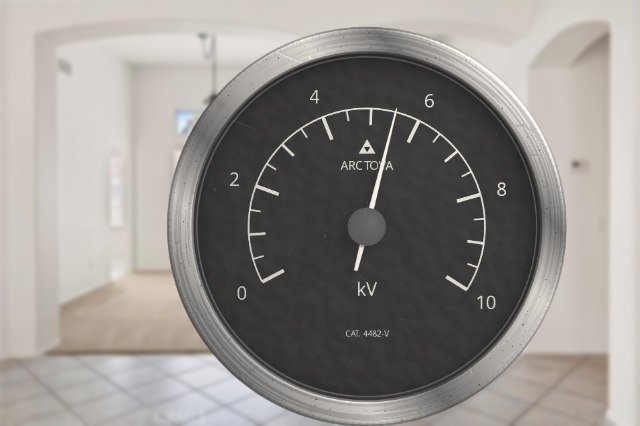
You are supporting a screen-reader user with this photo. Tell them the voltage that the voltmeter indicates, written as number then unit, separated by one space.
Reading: 5.5 kV
